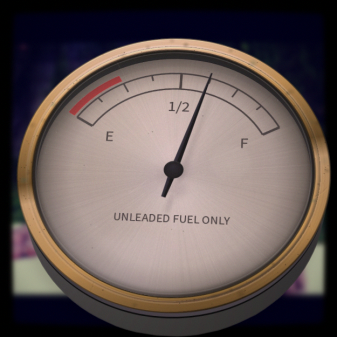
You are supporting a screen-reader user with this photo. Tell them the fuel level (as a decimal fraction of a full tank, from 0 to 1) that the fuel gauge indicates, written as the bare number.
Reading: 0.625
